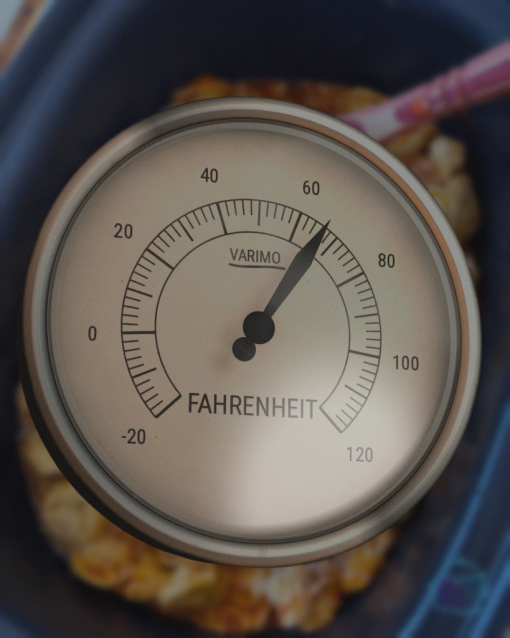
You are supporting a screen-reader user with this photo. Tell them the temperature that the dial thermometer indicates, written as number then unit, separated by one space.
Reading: 66 °F
